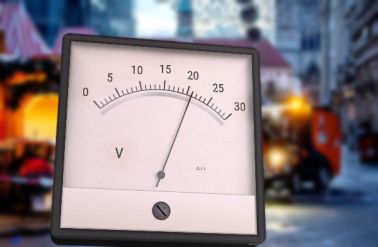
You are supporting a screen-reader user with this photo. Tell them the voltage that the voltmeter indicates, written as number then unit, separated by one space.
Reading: 21 V
